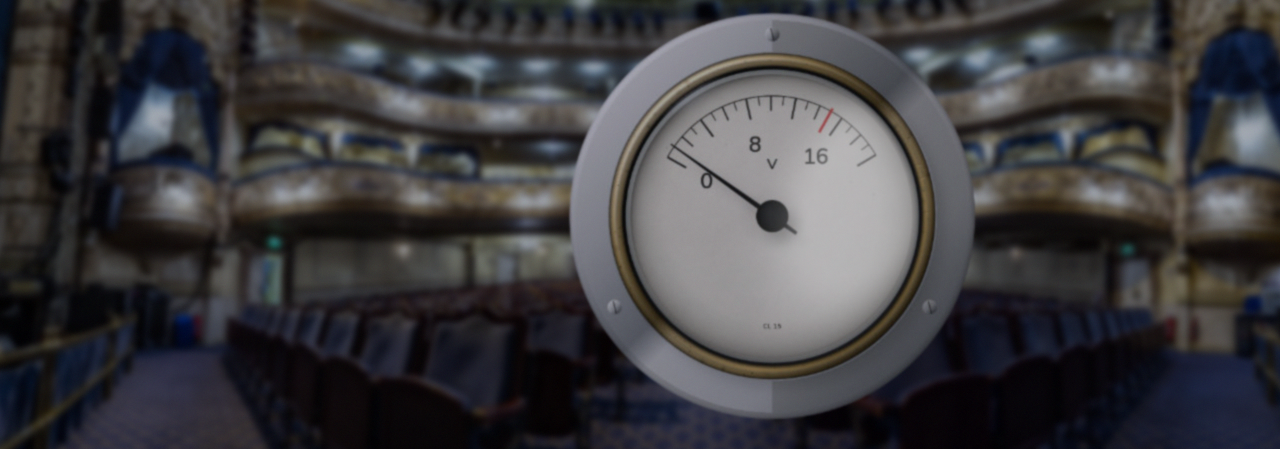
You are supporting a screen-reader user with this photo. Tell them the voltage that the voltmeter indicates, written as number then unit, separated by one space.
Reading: 1 V
